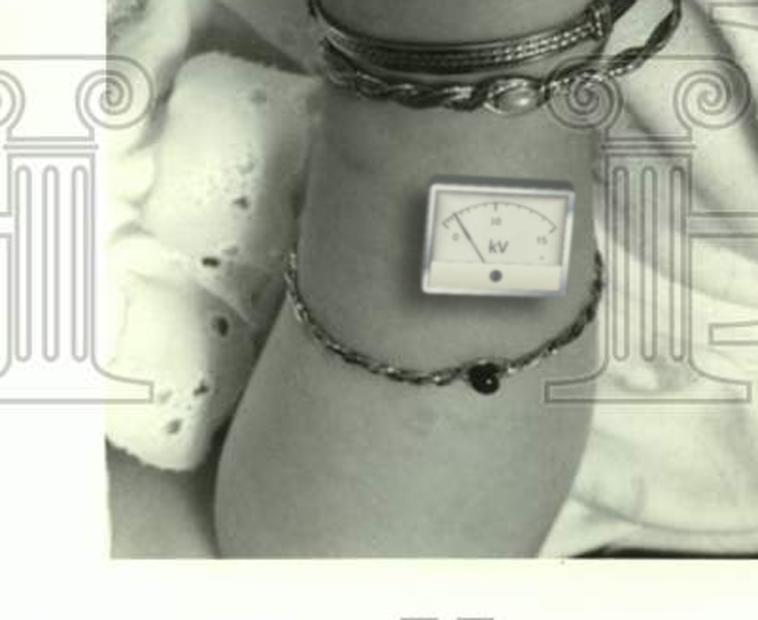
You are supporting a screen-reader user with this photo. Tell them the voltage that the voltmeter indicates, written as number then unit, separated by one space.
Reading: 5 kV
